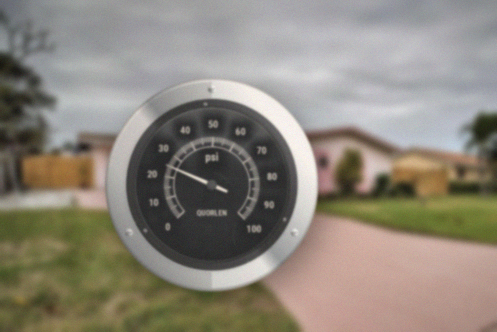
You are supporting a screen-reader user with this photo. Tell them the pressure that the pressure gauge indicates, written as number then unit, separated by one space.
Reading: 25 psi
